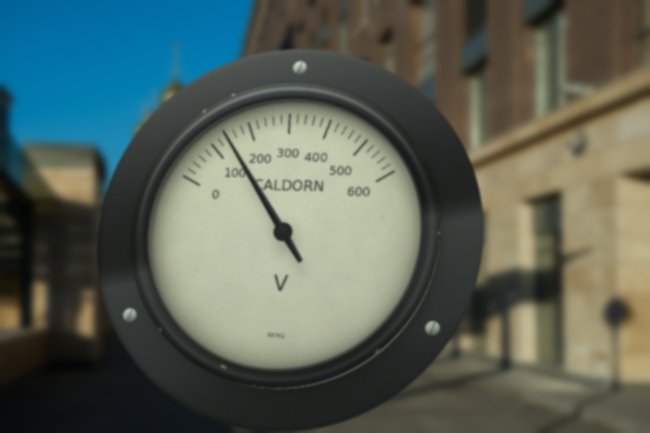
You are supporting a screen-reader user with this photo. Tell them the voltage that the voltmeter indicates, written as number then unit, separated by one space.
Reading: 140 V
